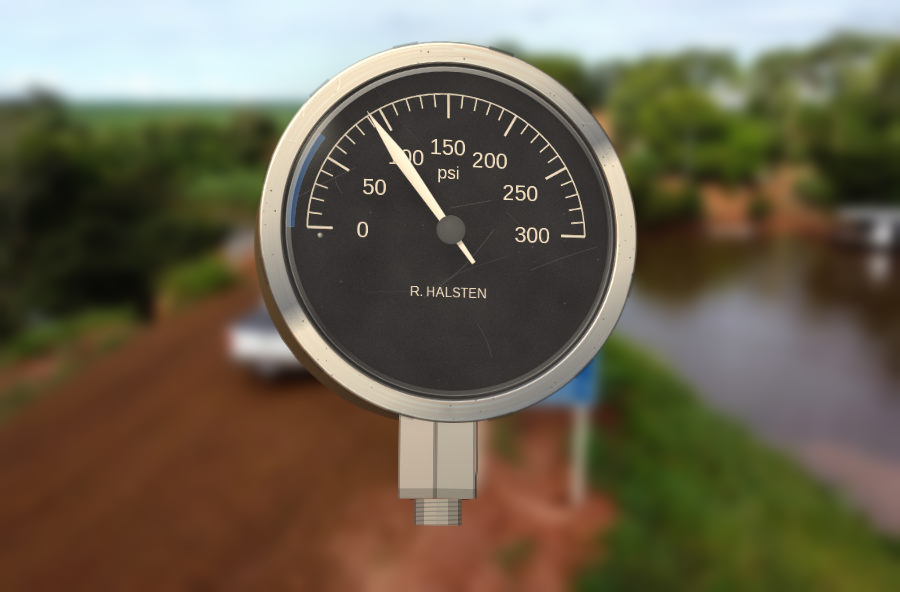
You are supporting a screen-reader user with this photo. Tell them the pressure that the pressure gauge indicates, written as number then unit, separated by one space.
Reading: 90 psi
